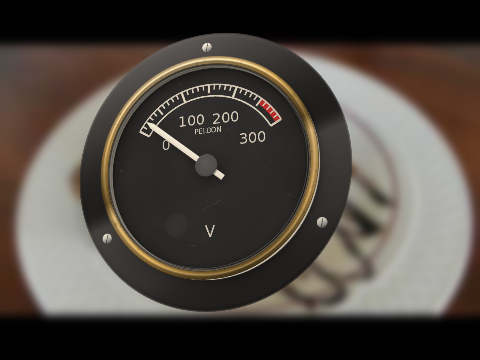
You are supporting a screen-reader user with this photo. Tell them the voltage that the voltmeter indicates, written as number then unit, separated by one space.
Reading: 20 V
